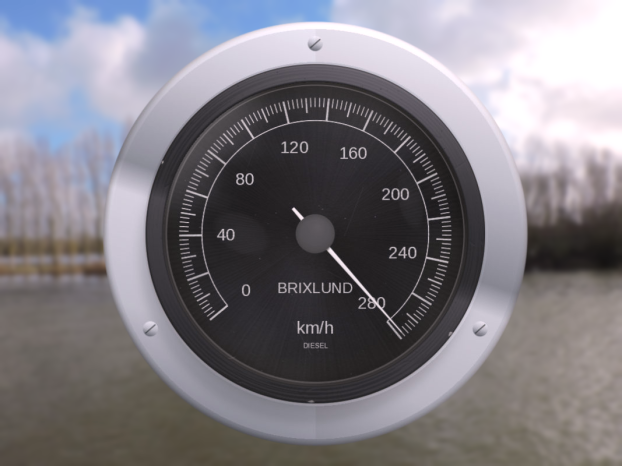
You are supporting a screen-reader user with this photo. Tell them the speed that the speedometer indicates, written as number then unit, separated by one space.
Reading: 278 km/h
